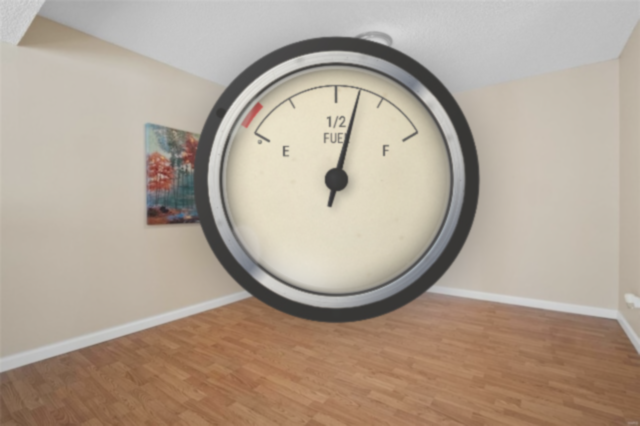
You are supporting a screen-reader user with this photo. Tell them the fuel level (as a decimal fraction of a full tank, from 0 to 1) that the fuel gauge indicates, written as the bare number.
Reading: 0.625
